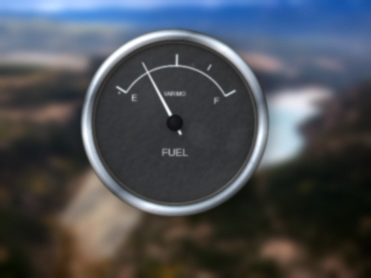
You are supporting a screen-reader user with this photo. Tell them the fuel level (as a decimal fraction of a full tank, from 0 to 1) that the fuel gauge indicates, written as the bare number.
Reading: 0.25
